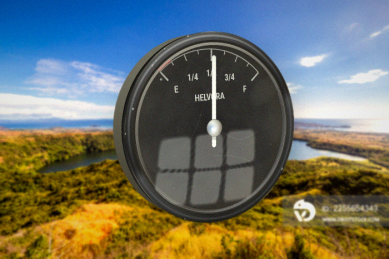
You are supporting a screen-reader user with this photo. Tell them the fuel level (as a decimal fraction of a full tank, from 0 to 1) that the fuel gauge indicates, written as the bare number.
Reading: 0.5
